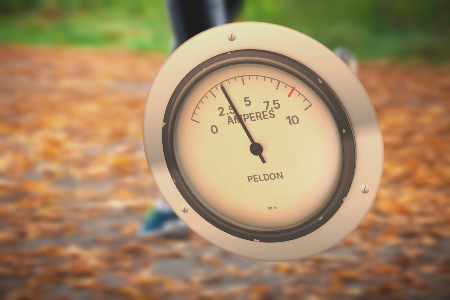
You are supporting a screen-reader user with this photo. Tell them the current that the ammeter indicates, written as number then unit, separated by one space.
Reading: 3.5 A
